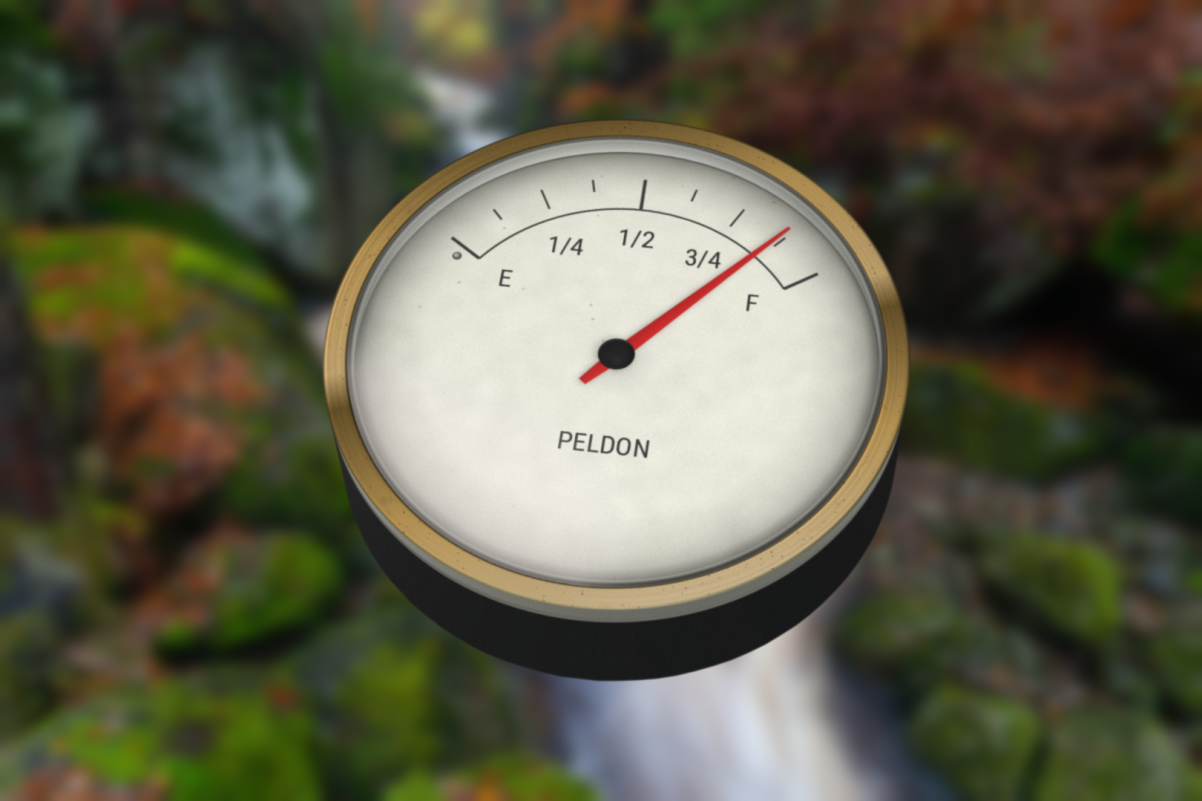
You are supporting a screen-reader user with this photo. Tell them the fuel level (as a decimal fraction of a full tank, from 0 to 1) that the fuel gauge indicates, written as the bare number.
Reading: 0.875
